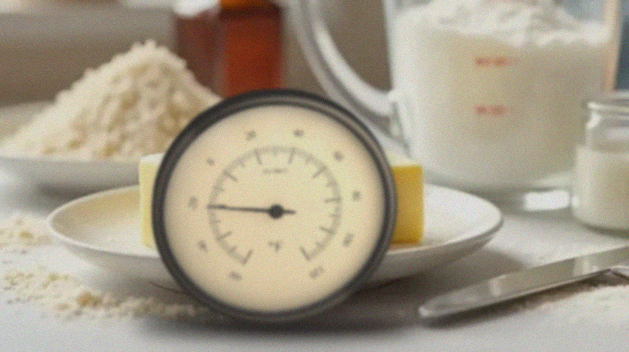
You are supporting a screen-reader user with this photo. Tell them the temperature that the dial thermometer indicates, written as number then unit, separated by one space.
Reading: -20 °F
